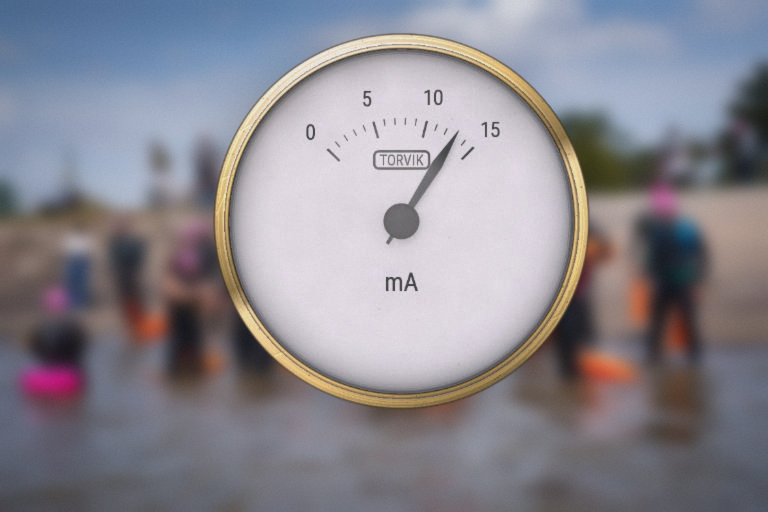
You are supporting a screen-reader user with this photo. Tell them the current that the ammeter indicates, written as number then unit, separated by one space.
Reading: 13 mA
